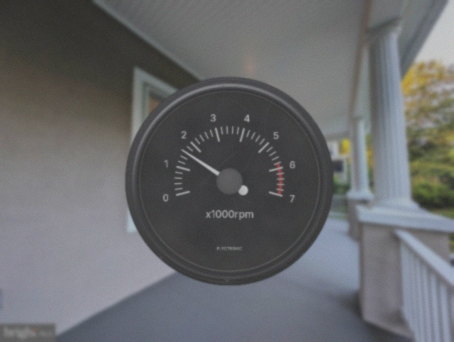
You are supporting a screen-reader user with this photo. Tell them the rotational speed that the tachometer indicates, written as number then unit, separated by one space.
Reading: 1600 rpm
